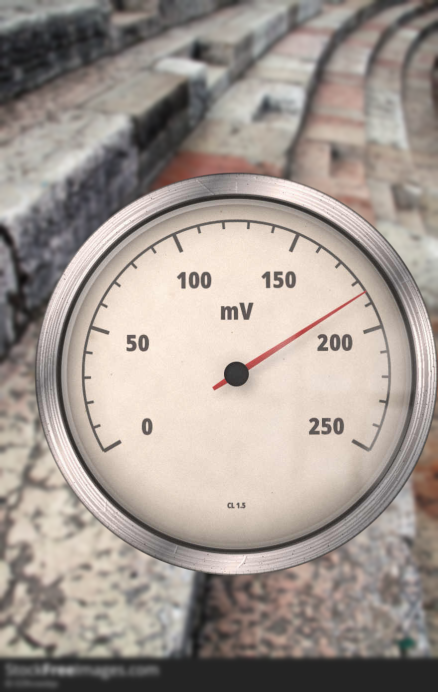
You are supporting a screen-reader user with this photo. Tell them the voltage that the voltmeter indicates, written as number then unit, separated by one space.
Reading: 185 mV
